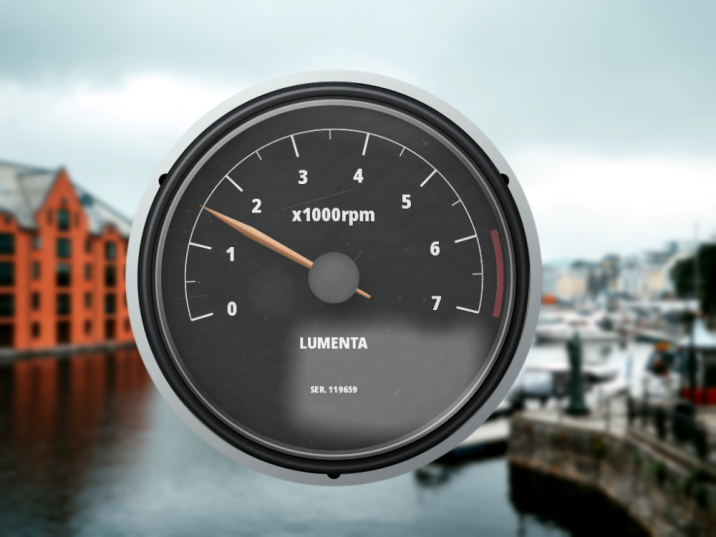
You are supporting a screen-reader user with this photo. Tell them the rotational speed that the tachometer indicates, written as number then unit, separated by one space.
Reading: 1500 rpm
